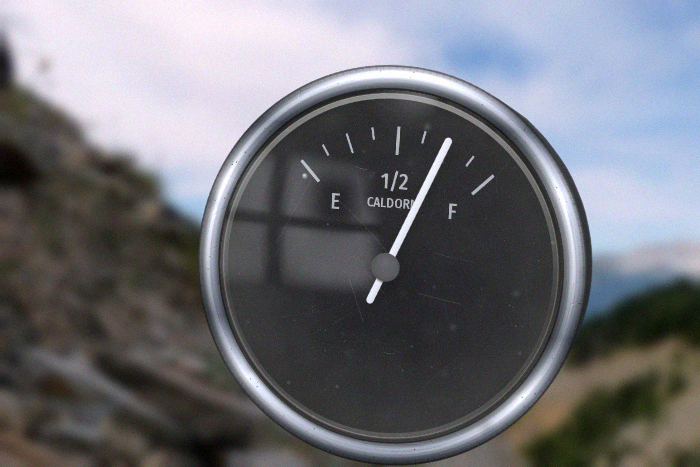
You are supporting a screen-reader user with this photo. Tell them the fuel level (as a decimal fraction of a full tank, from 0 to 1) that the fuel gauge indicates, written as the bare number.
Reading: 0.75
